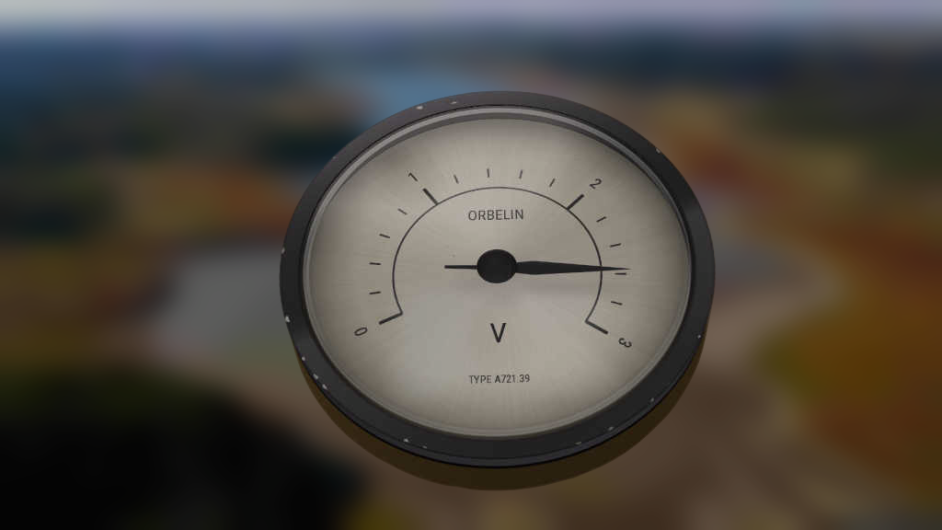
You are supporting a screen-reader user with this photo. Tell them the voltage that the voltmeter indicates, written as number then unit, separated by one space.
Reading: 2.6 V
